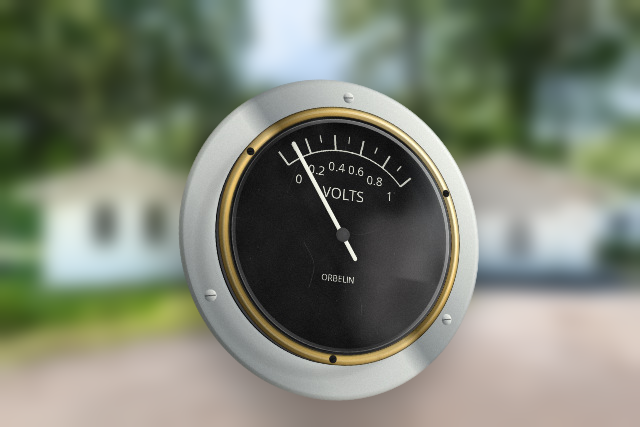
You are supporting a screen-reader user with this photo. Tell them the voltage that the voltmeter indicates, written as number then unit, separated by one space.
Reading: 0.1 V
